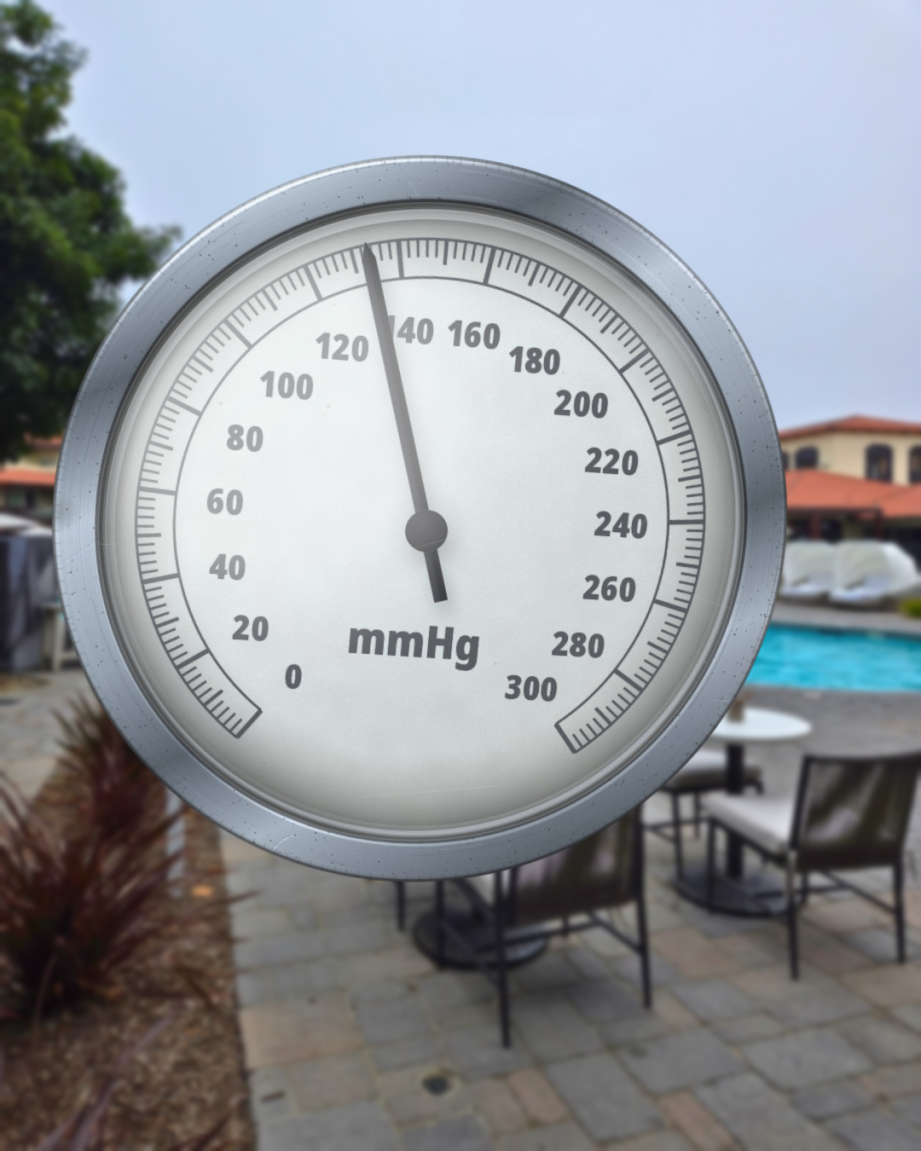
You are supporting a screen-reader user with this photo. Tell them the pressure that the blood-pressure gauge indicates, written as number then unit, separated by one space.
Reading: 133 mmHg
